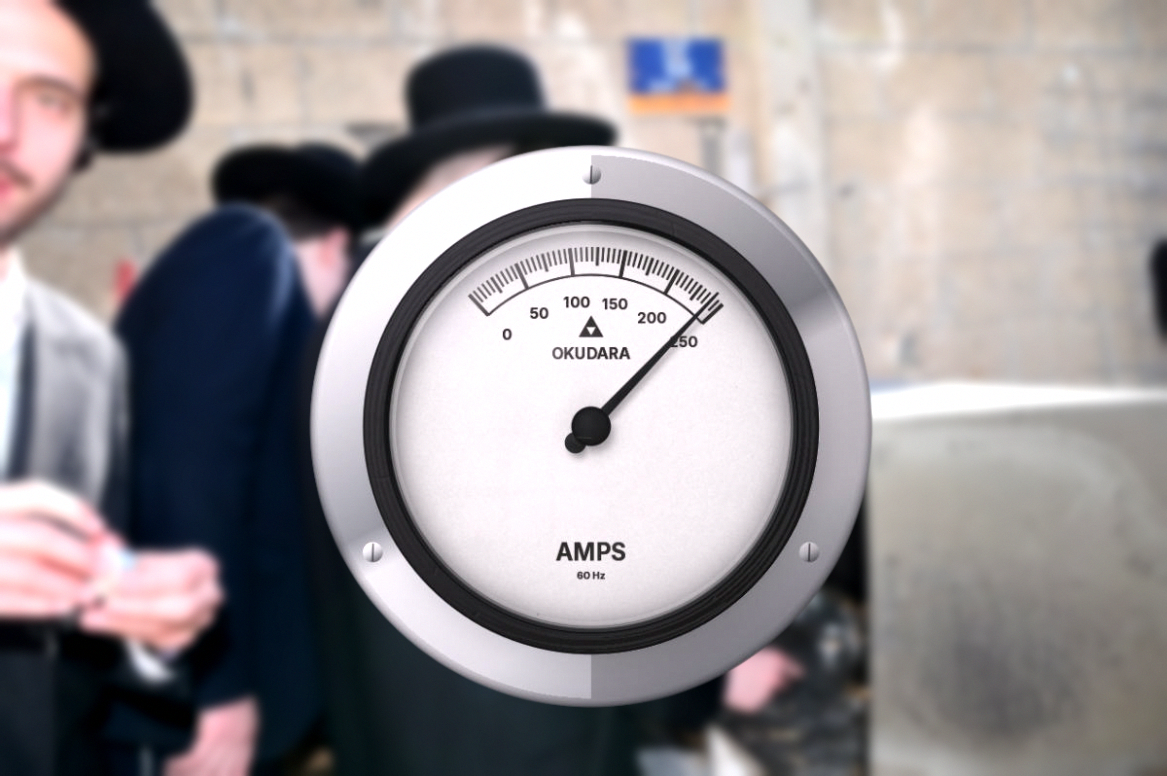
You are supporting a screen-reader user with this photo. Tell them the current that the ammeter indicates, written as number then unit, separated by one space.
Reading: 240 A
